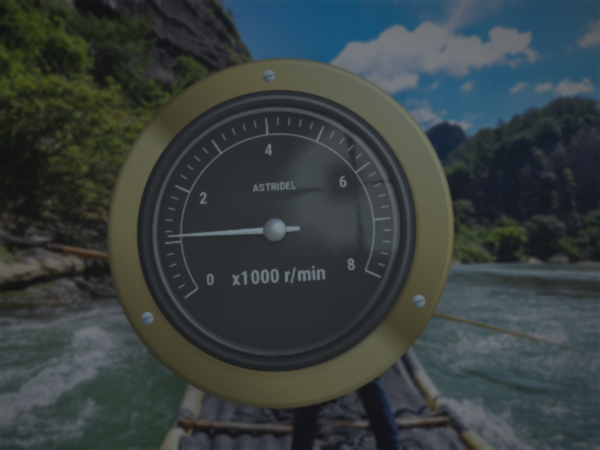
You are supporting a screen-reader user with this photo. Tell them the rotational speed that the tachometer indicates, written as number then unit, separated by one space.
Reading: 1100 rpm
